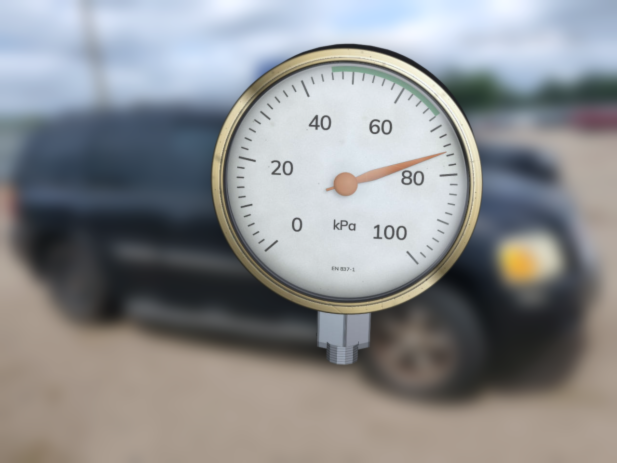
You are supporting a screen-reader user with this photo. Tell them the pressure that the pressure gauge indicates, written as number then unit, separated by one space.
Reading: 75 kPa
